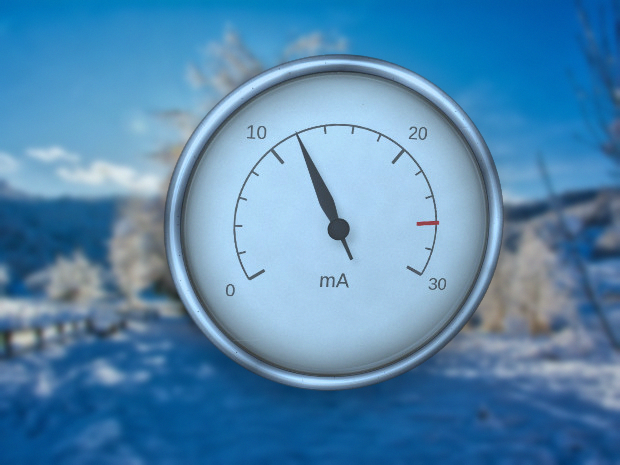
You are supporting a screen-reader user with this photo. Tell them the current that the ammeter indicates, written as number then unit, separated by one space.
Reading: 12 mA
